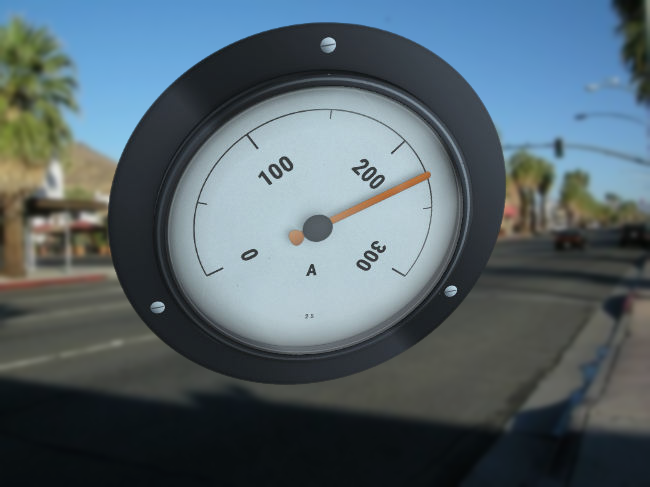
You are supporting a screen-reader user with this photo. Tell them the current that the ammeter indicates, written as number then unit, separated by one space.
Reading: 225 A
